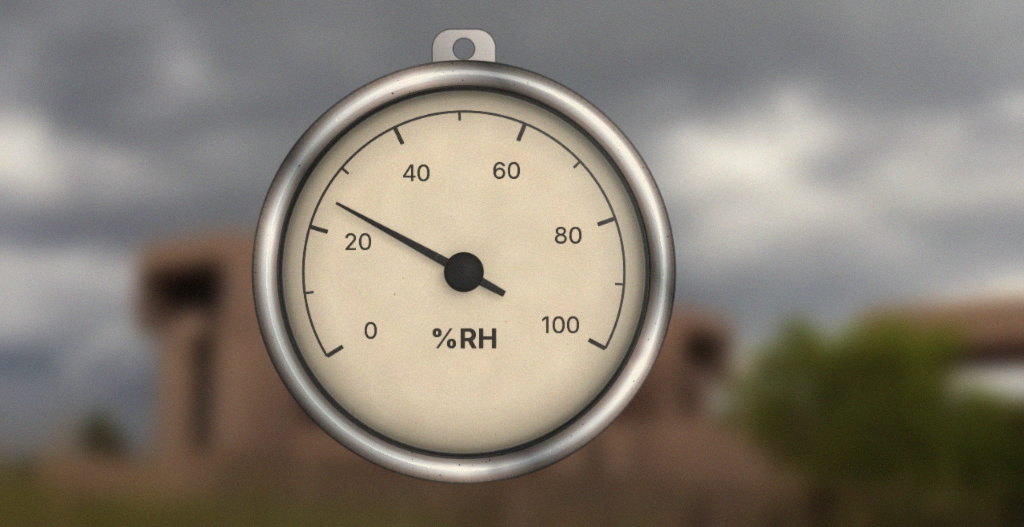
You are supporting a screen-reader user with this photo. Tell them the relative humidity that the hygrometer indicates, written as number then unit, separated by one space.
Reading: 25 %
